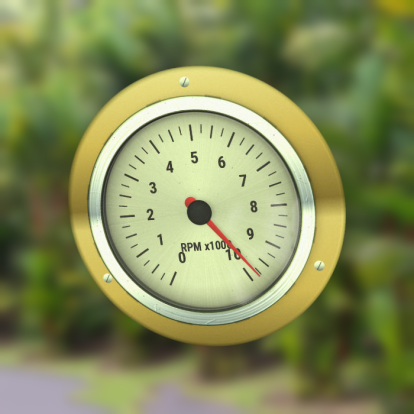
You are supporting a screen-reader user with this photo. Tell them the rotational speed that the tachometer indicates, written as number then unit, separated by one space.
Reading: 9750 rpm
